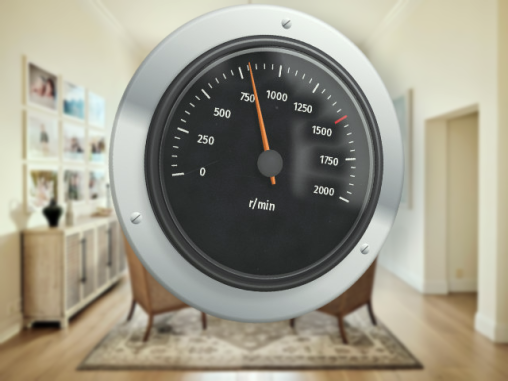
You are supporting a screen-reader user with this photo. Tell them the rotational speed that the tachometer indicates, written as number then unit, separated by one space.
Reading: 800 rpm
